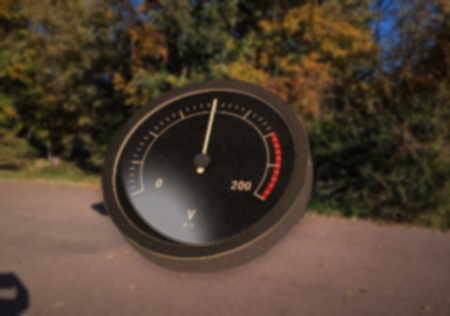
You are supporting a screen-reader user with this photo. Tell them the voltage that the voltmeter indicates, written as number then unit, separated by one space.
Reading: 100 V
